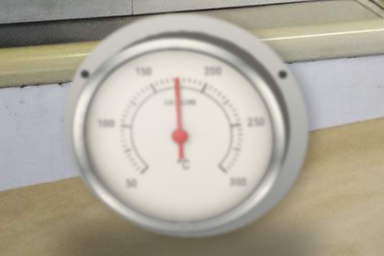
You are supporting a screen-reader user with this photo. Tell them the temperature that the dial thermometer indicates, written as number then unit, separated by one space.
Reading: 175 °C
